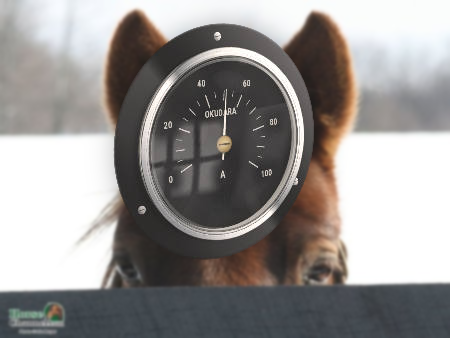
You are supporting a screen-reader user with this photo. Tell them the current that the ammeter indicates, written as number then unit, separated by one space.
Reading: 50 A
